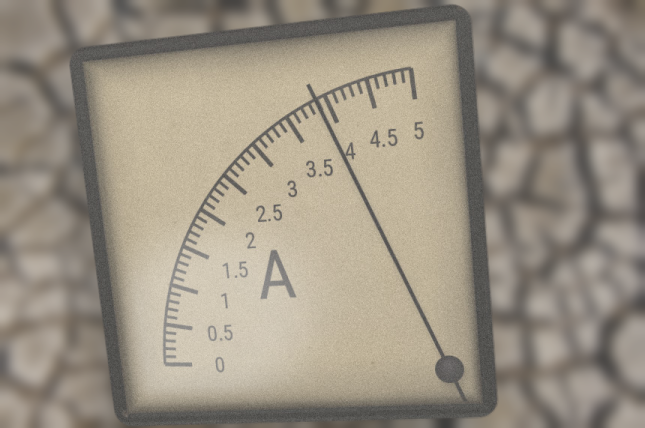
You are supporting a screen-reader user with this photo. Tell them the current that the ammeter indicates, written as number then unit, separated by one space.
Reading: 3.9 A
